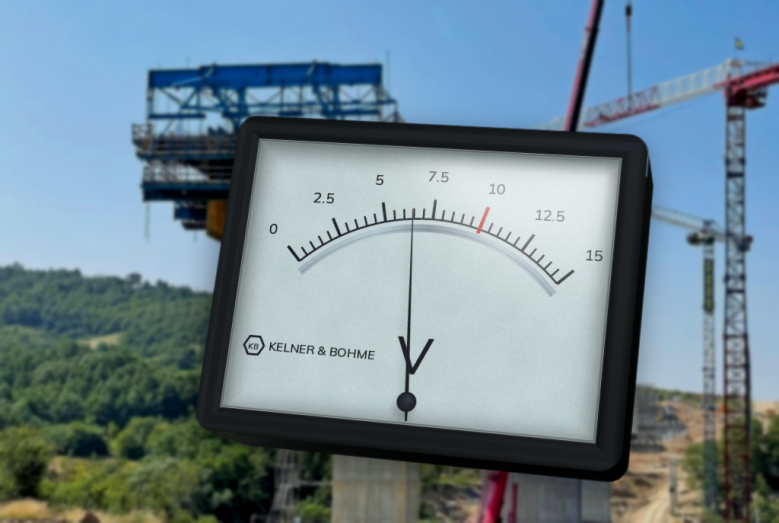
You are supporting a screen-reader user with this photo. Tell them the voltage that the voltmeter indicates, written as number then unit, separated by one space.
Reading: 6.5 V
